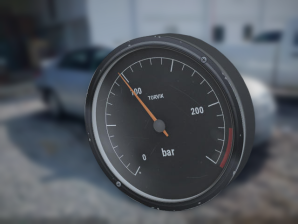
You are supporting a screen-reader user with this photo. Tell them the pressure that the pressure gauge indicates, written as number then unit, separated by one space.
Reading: 100 bar
